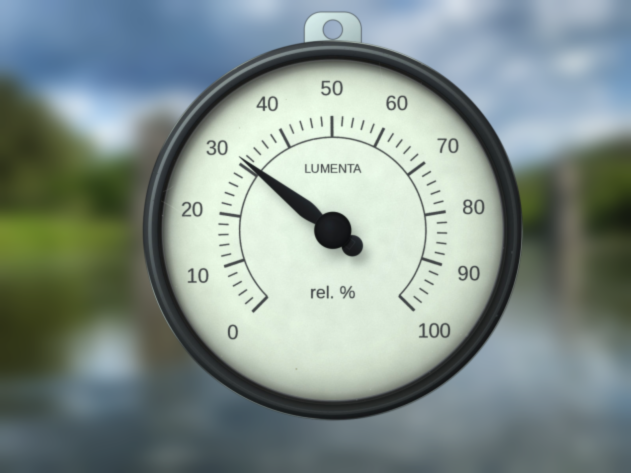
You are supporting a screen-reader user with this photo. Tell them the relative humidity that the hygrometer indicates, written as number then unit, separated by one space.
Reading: 31 %
